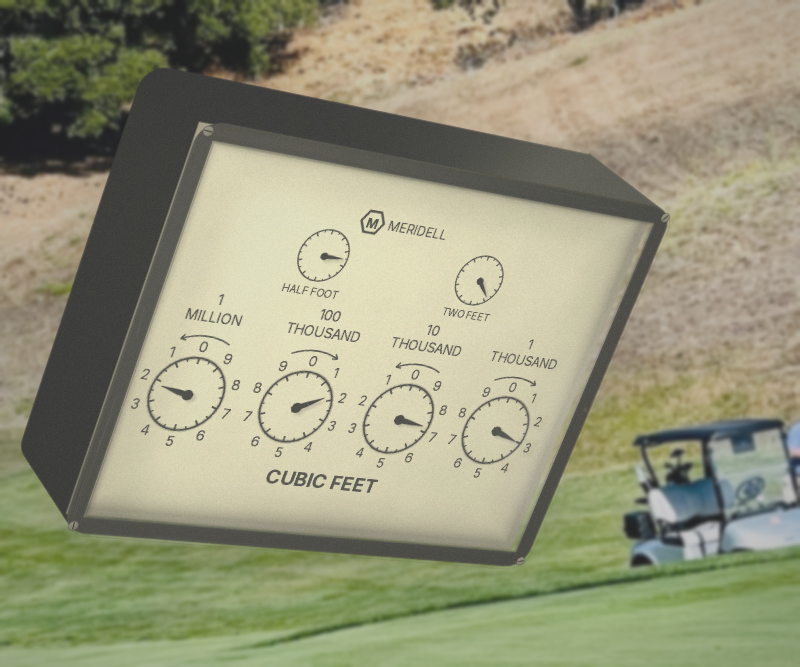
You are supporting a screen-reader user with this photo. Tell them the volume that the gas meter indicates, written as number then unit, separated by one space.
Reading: 217300 ft³
